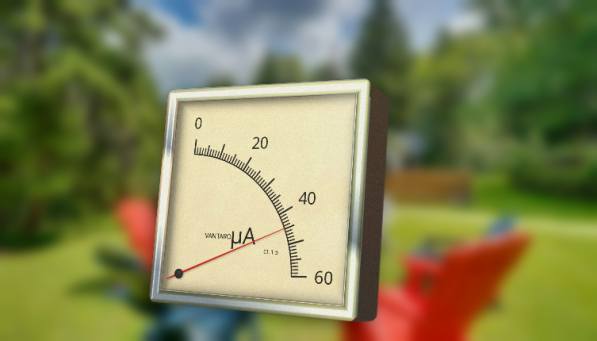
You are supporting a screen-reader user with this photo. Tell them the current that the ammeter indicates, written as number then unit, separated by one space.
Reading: 45 µA
